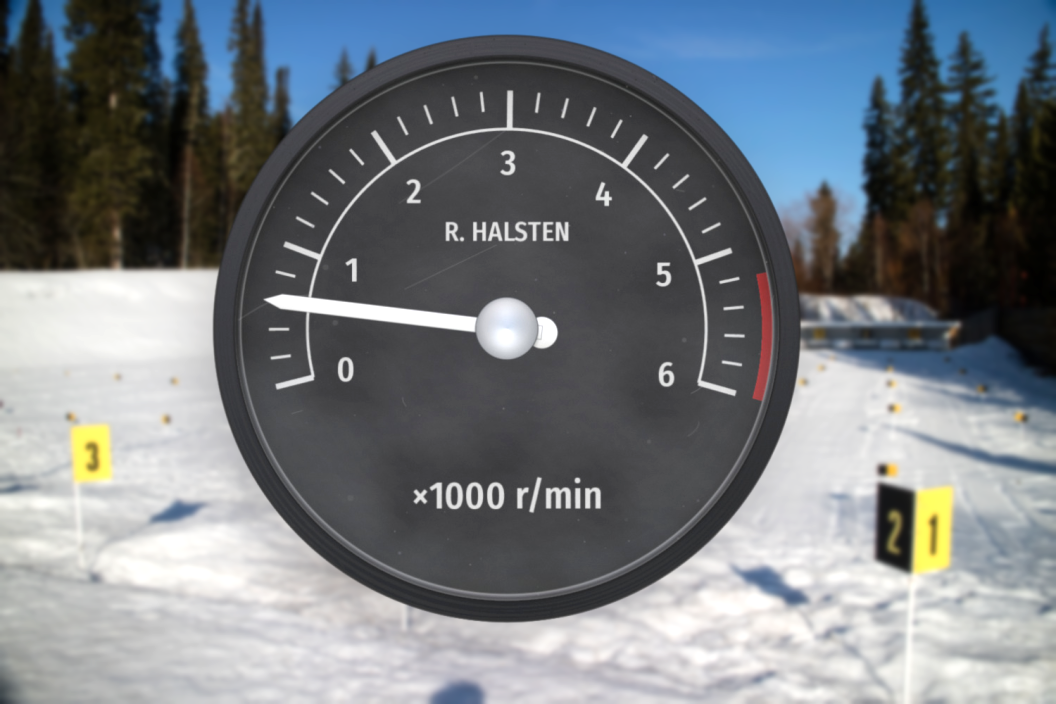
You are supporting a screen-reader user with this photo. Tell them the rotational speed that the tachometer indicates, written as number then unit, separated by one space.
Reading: 600 rpm
